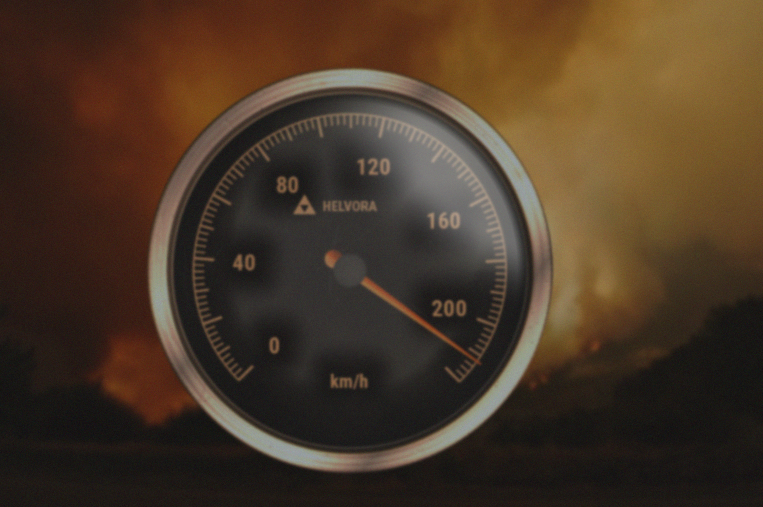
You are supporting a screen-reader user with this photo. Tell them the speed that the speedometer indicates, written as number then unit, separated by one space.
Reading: 212 km/h
